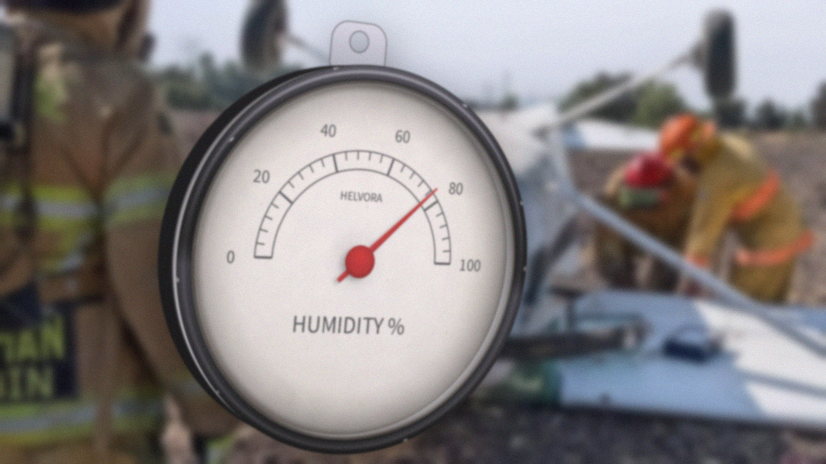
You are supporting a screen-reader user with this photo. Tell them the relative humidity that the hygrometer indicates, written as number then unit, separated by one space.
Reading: 76 %
